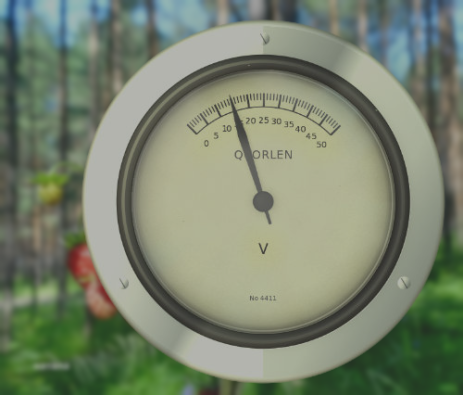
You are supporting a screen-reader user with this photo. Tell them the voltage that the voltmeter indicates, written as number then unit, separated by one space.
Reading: 15 V
